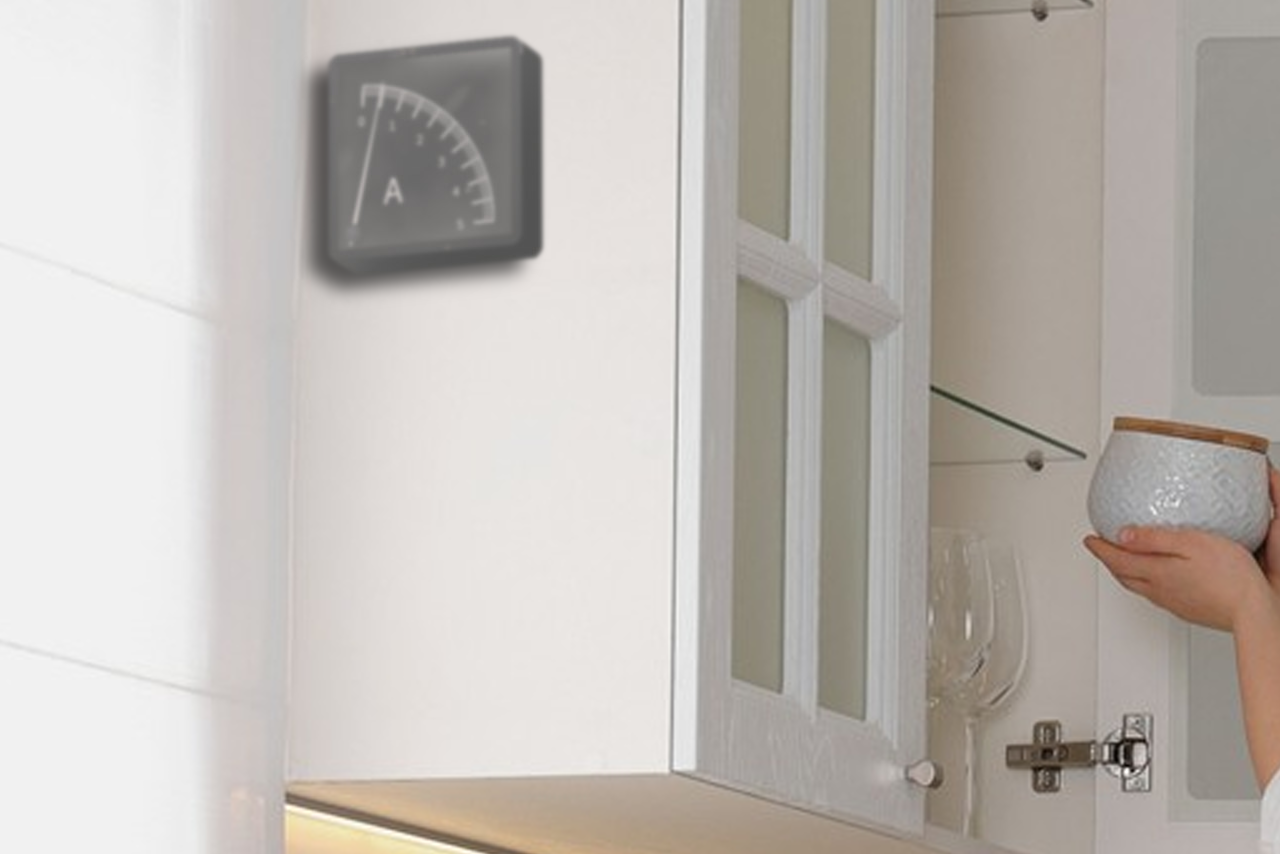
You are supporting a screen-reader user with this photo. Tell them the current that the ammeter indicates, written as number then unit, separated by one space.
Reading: 0.5 A
